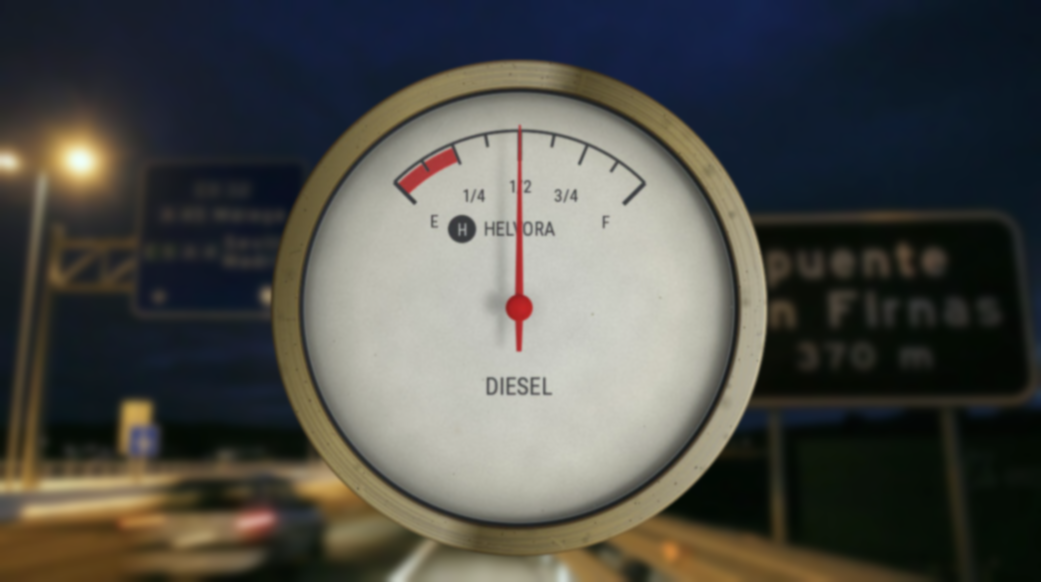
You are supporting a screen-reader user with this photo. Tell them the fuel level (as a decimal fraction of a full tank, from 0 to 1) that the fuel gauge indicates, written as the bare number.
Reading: 0.5
